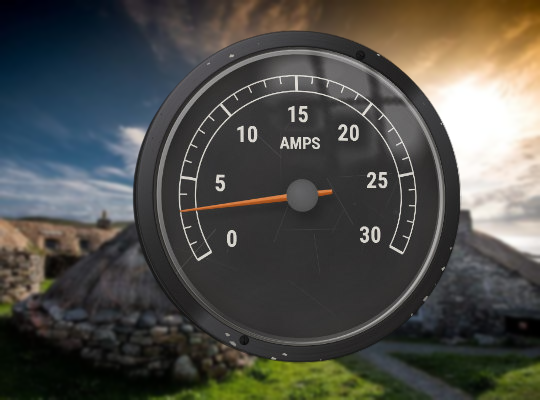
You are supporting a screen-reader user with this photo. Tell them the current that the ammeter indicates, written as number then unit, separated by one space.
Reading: 3 A
